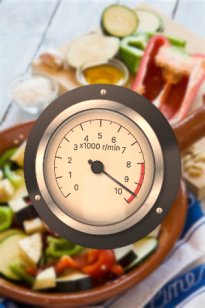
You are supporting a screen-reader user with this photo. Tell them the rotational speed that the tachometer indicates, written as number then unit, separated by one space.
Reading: 9500 rpm
